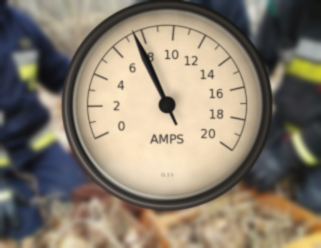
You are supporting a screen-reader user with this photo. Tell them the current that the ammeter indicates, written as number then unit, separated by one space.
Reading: 7.5 A
